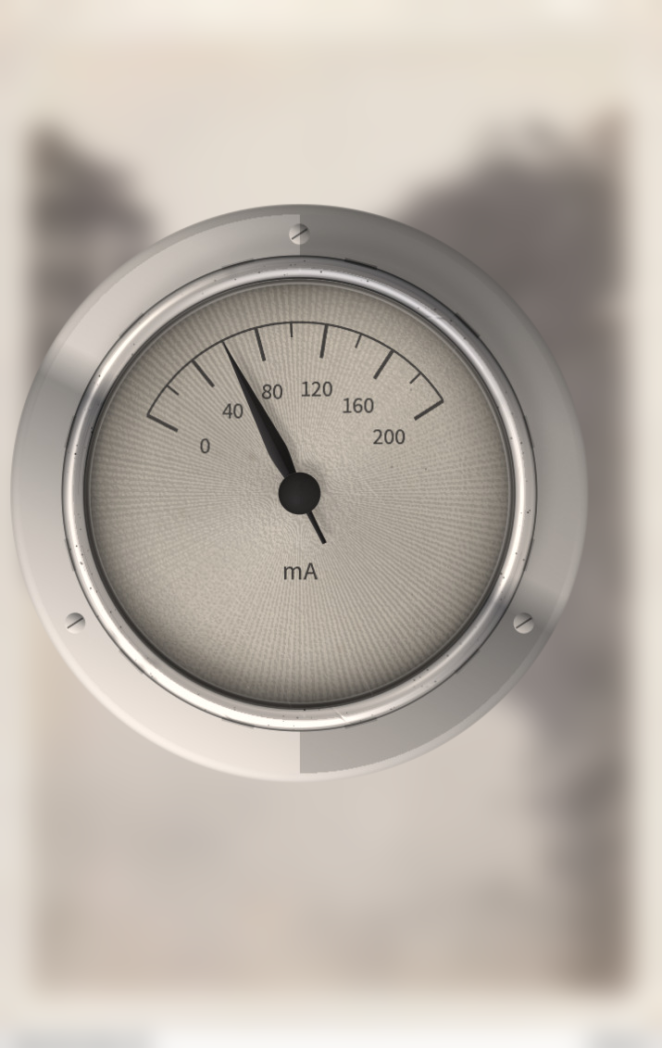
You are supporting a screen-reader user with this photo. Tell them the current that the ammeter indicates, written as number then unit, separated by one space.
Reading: 60 mA
